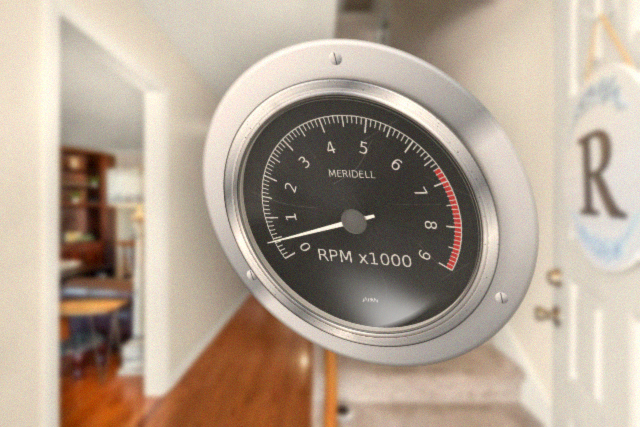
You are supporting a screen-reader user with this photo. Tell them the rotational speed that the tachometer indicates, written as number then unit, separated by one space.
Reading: 500 rpm
